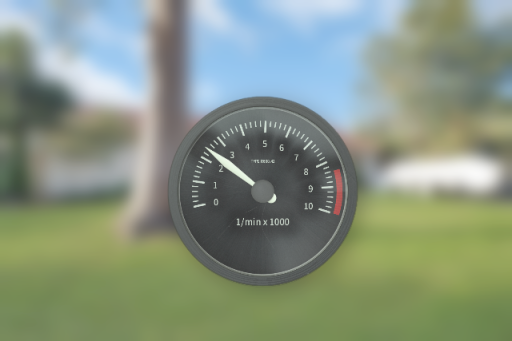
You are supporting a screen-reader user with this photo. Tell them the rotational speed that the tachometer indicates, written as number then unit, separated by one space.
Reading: 2400 rpm
